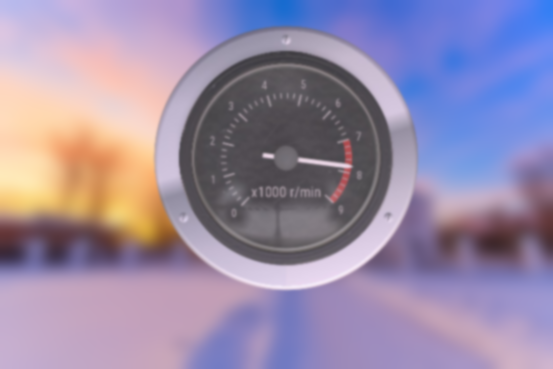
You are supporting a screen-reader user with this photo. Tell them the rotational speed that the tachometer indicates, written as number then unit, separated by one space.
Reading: 7800 rpm
